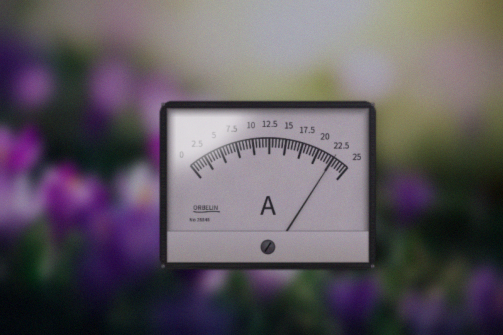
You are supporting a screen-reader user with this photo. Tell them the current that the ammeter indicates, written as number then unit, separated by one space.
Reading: 22.5 A
